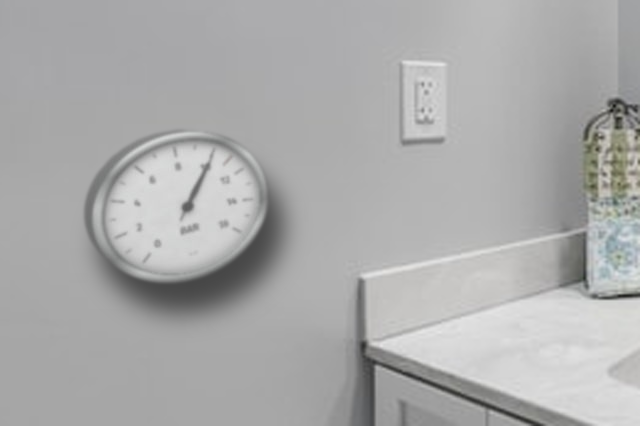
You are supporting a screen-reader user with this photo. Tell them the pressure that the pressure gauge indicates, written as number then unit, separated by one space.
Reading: 10 bar
